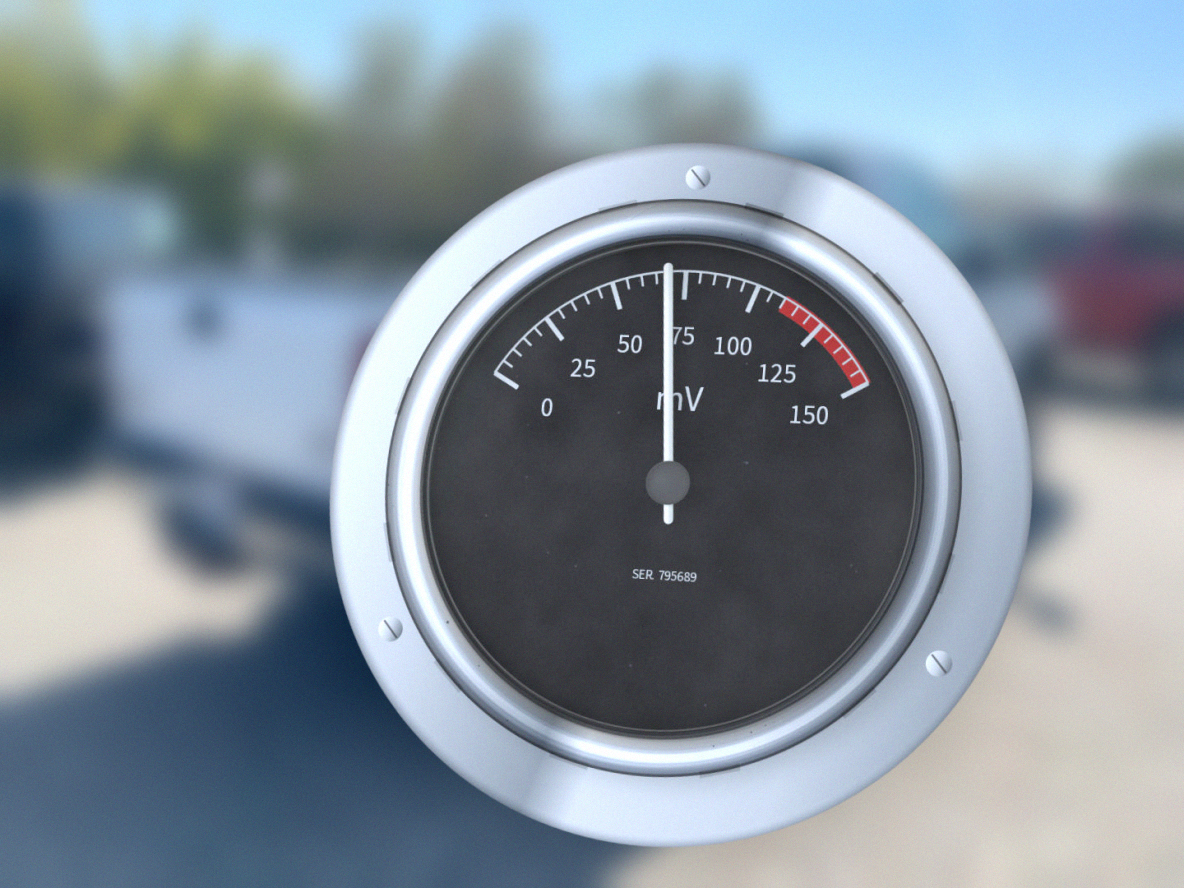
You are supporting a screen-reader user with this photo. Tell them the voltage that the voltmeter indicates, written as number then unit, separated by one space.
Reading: 70 mV
